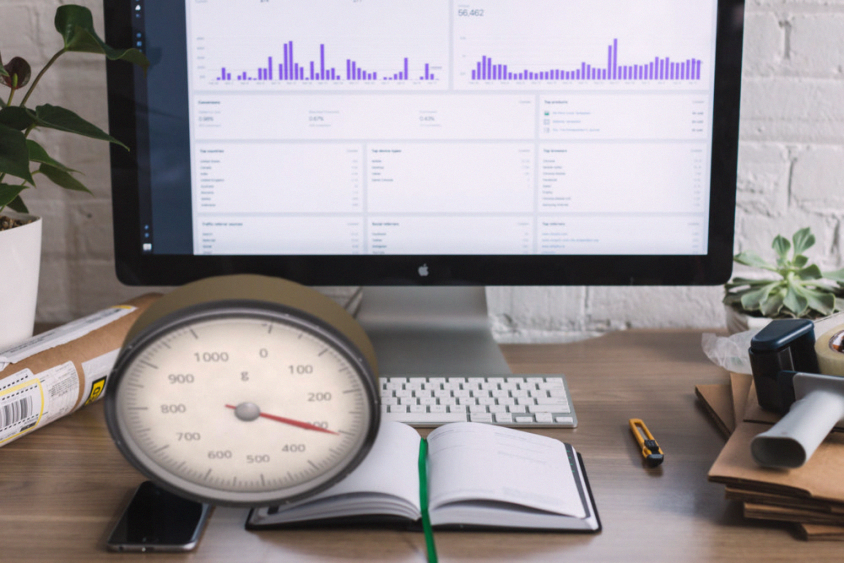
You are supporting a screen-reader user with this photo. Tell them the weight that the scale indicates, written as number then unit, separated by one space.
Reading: 300 g
